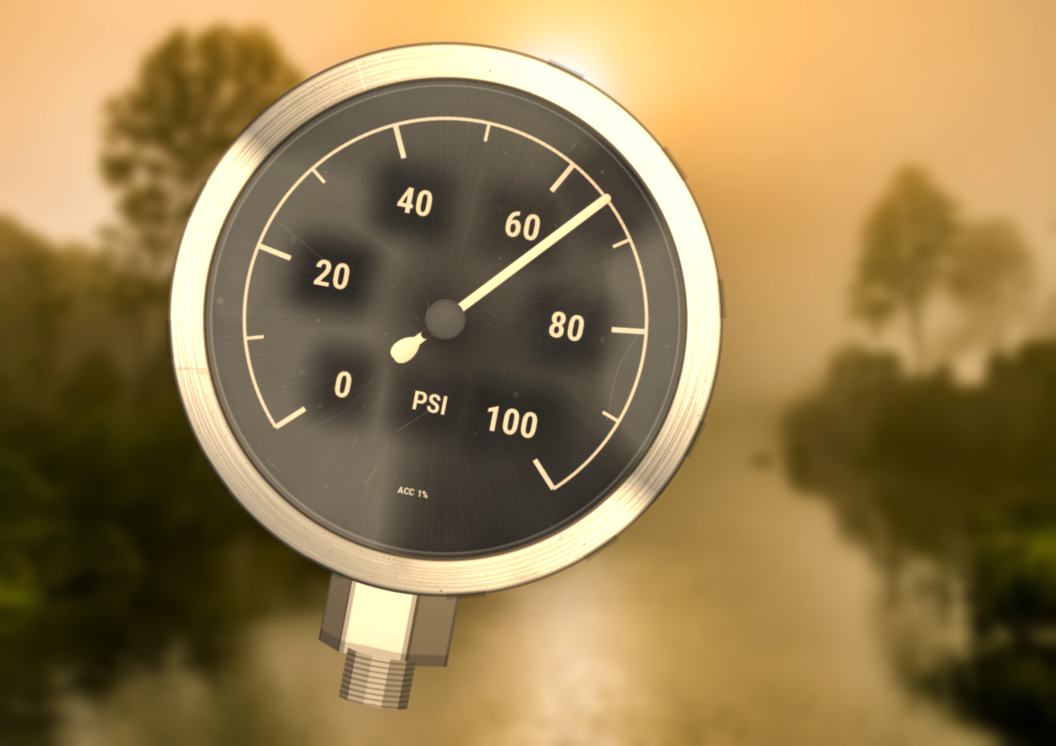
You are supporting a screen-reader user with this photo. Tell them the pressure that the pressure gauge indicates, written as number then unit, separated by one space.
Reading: 65 psi
